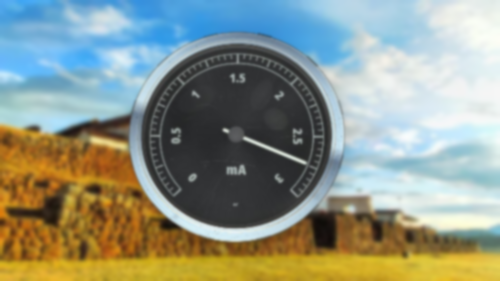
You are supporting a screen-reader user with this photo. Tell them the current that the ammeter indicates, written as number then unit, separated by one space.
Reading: 2.75 mA
